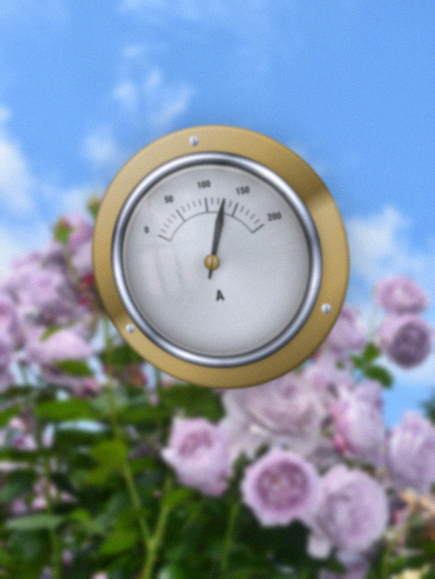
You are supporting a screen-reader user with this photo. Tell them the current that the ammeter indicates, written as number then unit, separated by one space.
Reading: 130 A
